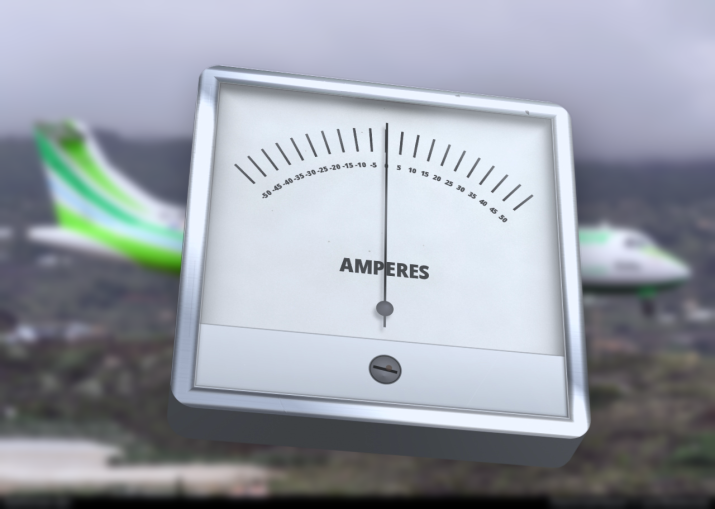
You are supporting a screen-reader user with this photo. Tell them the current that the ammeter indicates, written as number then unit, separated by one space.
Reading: 0 A
